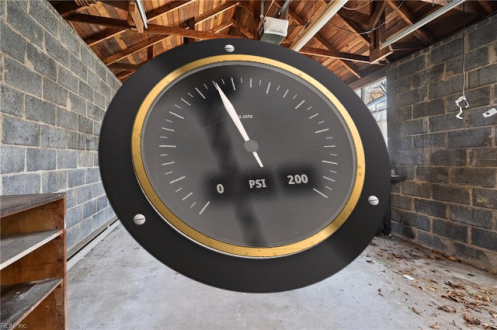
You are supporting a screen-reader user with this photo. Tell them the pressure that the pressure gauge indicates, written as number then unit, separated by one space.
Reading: 90 psi
